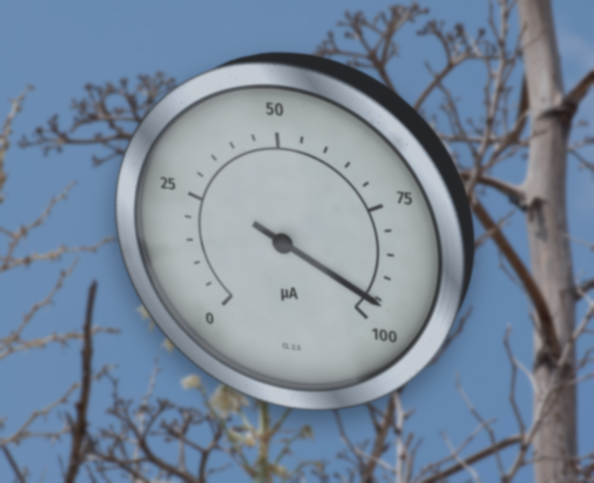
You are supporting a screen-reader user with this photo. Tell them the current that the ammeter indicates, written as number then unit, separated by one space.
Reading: 95 µA
